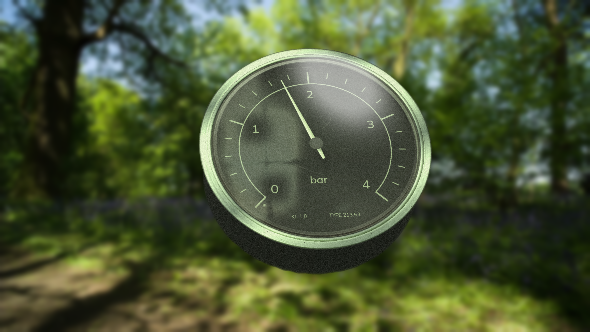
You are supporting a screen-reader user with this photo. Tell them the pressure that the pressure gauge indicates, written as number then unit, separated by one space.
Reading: 1.7 bar
